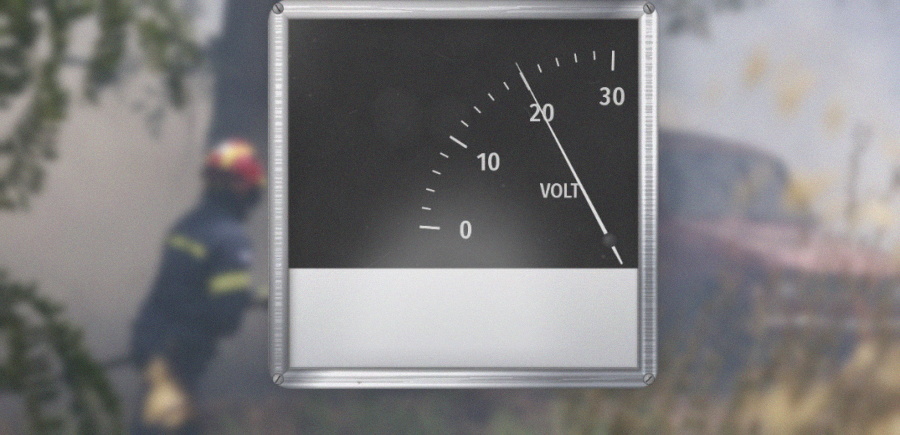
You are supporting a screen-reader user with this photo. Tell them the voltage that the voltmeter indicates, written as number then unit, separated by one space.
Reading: 20 V
